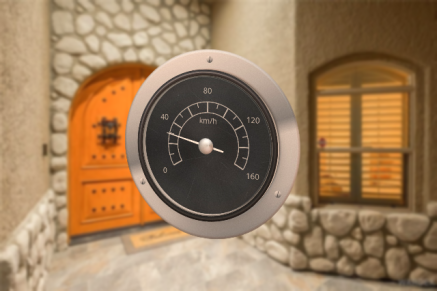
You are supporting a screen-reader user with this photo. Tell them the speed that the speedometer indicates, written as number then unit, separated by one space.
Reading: 30 km/h
